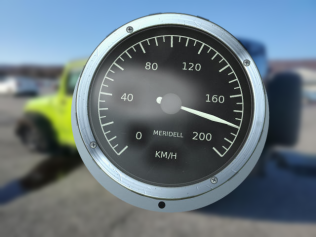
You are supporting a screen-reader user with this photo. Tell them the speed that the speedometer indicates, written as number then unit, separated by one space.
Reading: 180 km/h
